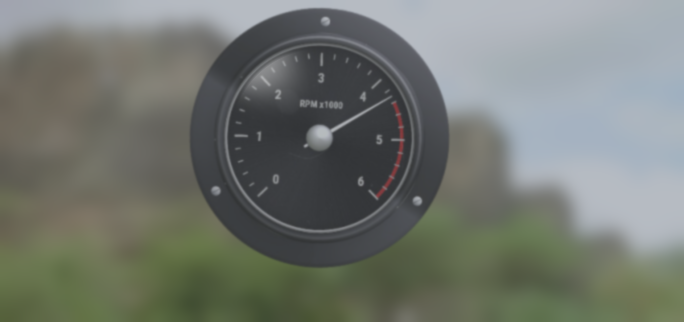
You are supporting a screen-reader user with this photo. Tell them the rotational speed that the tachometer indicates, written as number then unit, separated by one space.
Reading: 4300 rpm
